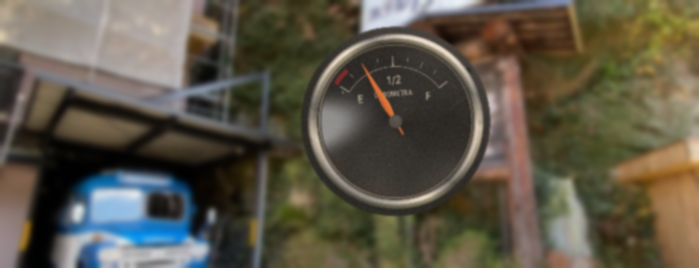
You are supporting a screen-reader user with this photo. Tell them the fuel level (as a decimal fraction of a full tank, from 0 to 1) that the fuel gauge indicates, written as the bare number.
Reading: 0.25
